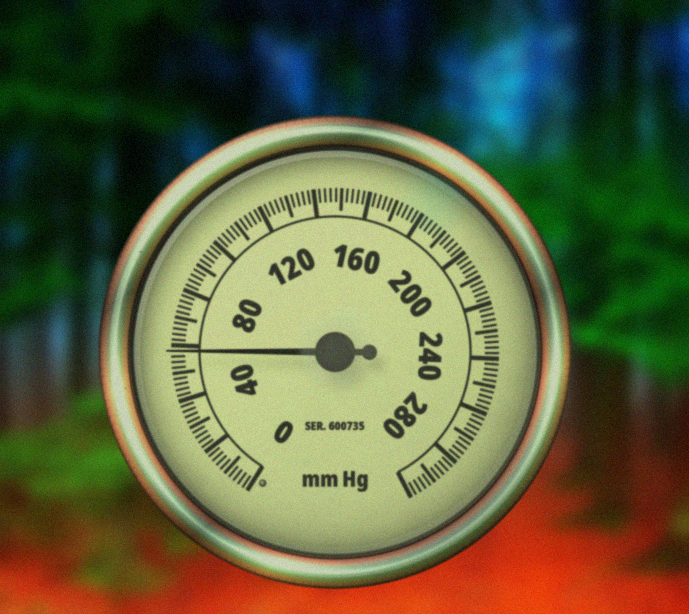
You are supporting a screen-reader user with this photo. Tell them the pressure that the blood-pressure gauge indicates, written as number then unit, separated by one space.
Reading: 58 mmHg
